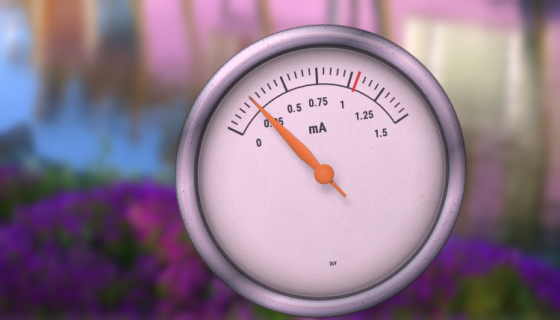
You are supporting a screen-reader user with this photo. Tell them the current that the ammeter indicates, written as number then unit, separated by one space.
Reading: 0.25 mA
